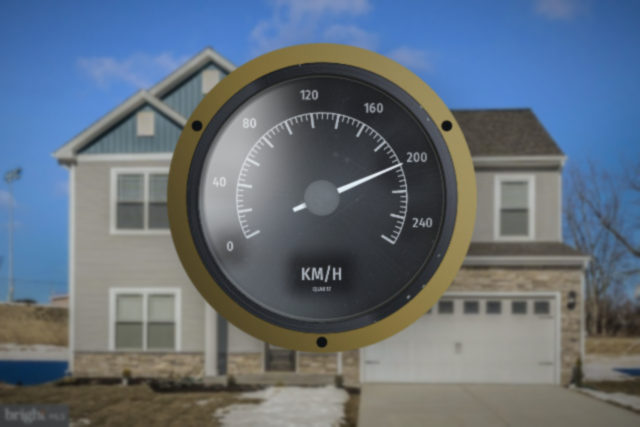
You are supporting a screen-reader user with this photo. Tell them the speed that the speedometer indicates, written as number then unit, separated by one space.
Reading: 200 km/h
